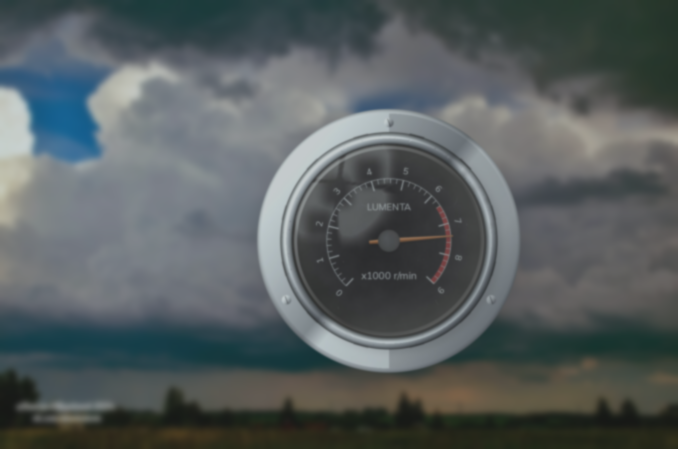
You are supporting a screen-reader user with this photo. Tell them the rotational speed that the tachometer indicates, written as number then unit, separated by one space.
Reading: 7400 rpm
